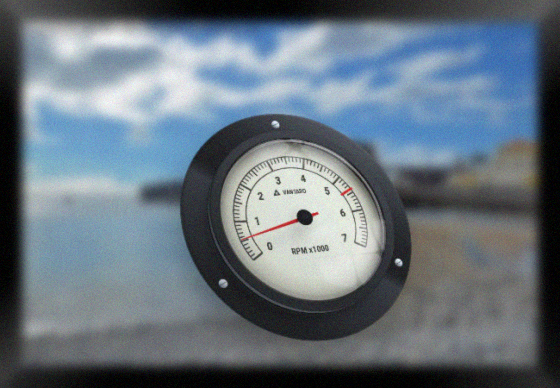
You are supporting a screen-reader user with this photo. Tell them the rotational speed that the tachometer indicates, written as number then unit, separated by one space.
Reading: 500 rpm
